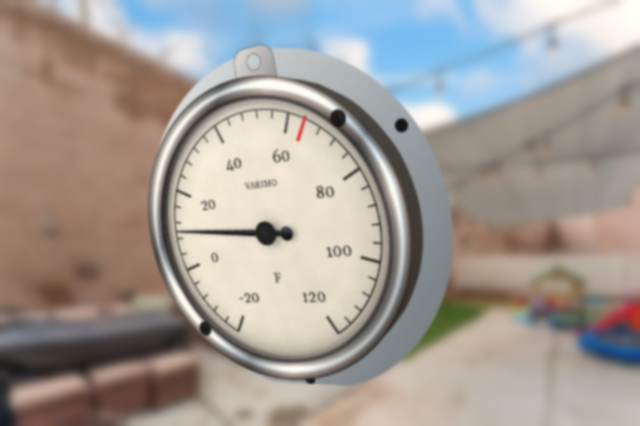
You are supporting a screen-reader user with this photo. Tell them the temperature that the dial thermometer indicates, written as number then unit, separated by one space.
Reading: 10 °F
